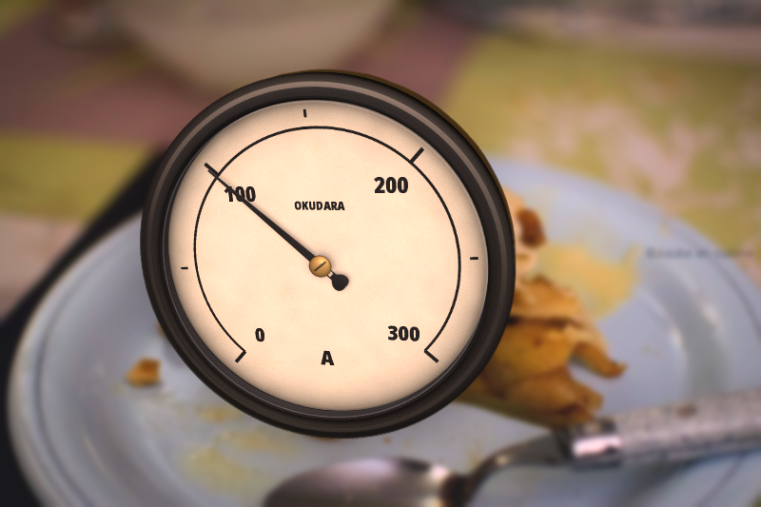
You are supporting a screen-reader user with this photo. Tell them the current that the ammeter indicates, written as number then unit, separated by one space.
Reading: 100 A
